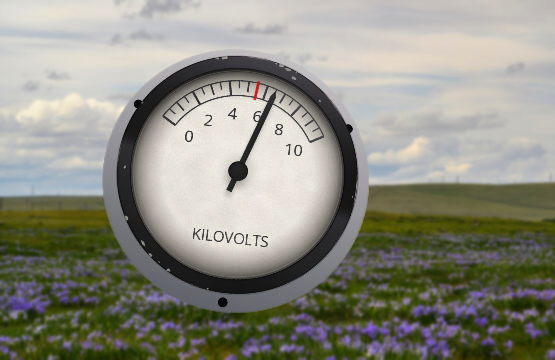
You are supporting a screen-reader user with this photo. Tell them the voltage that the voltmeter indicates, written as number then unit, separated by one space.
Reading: 6.5 kV
